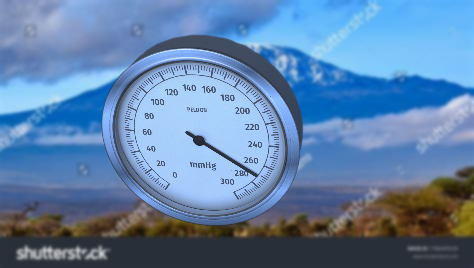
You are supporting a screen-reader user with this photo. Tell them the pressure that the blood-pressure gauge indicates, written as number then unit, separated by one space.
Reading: 270 mmHg
